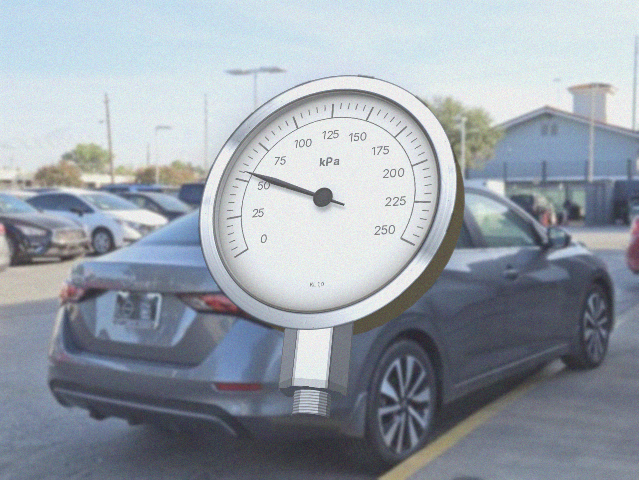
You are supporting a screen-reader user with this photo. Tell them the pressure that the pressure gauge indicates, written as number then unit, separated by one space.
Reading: 55 kPa
